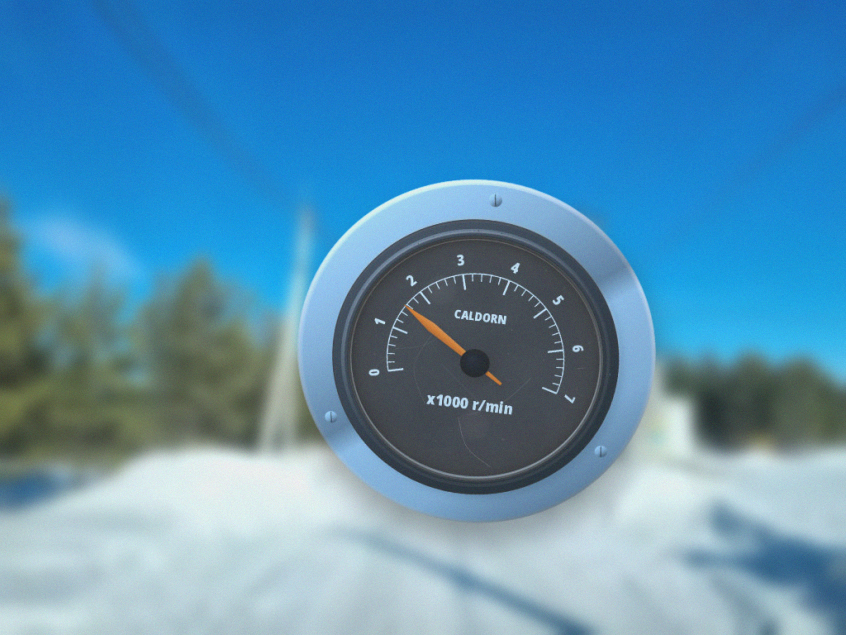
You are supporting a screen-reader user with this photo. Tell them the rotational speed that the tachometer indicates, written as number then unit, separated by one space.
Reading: 1600 rpm
